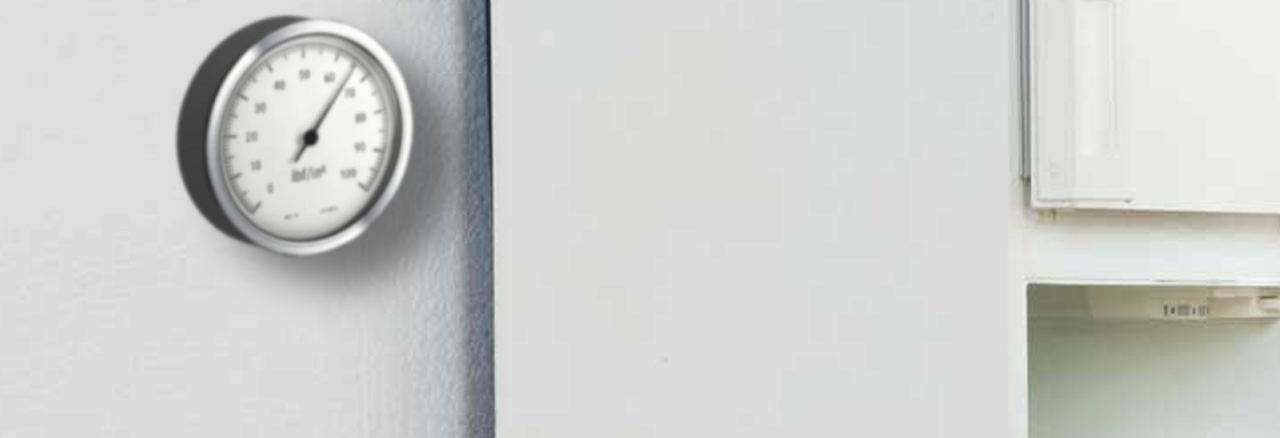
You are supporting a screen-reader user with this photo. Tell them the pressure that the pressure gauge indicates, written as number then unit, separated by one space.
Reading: 65 psi
